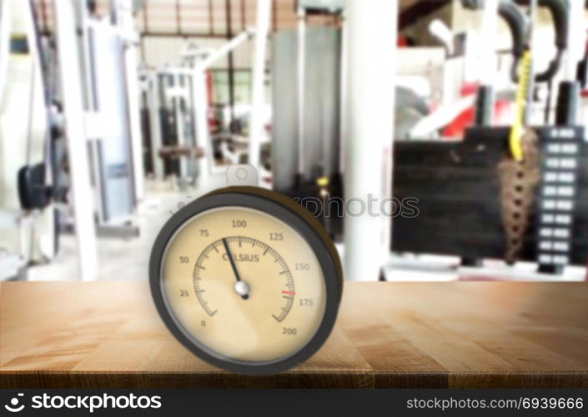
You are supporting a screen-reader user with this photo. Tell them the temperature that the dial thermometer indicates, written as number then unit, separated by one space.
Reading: 87.5 °C
